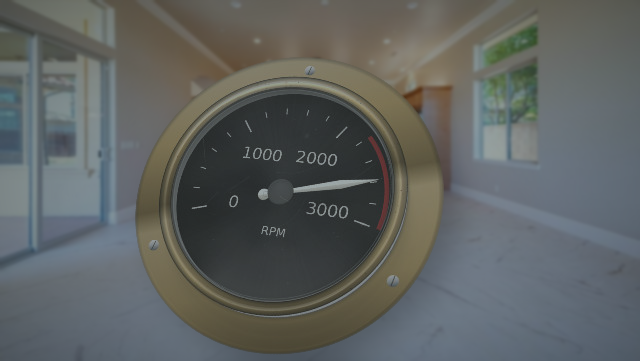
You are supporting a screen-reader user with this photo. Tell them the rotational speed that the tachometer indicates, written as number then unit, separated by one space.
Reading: 2600 rpm
